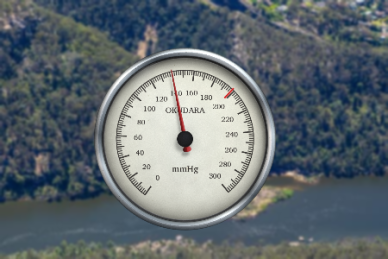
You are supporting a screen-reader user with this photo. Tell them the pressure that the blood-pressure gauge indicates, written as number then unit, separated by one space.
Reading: 140 mmHg
